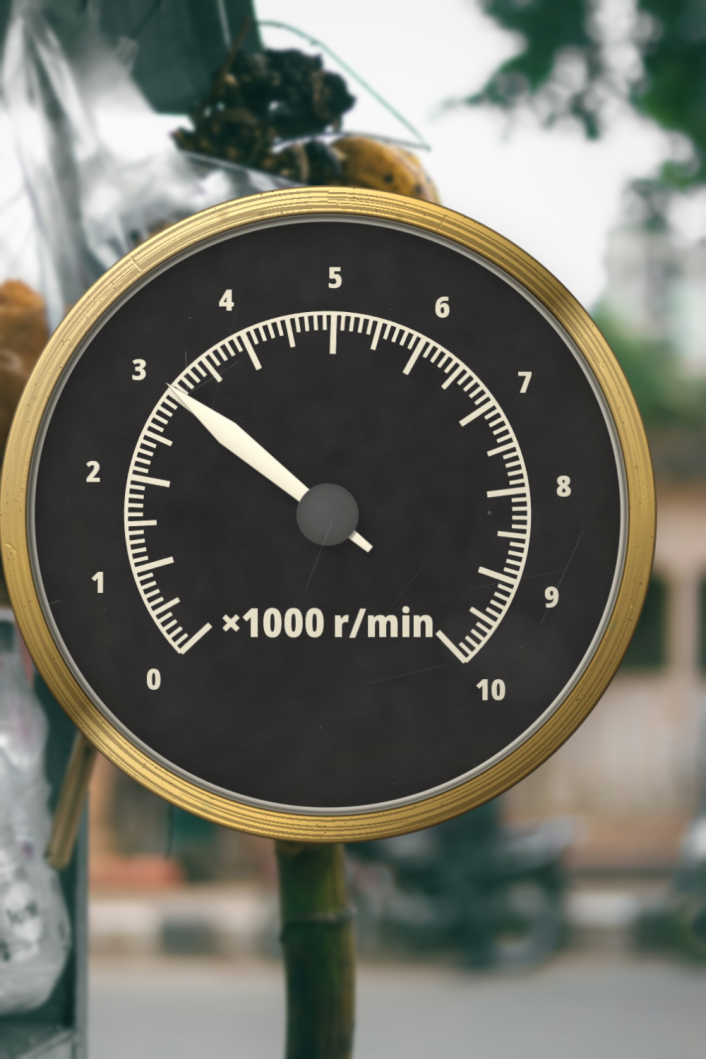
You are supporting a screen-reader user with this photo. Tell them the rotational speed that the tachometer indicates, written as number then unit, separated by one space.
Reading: 3050 rpm
